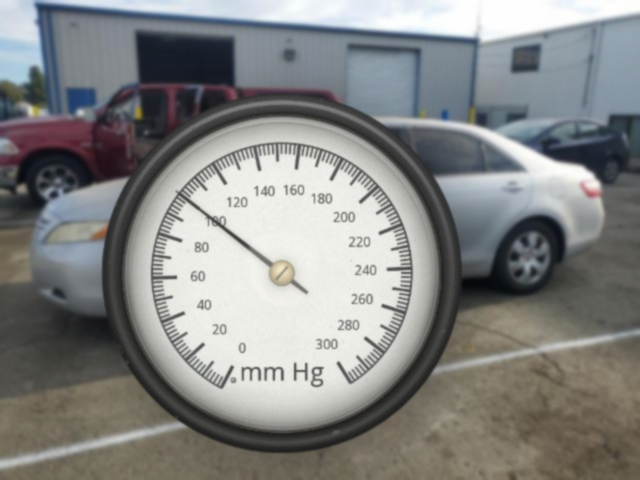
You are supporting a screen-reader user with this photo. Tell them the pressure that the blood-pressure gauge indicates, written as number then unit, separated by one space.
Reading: 100 mmHg
